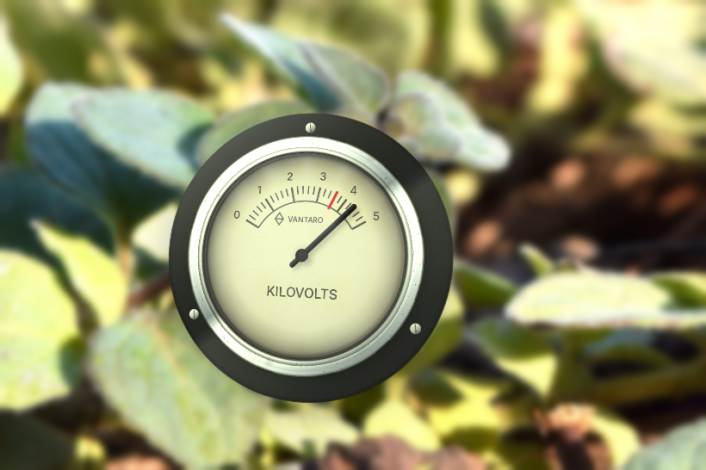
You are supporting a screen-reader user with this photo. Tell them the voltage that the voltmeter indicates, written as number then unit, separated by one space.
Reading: 4.4 kV
